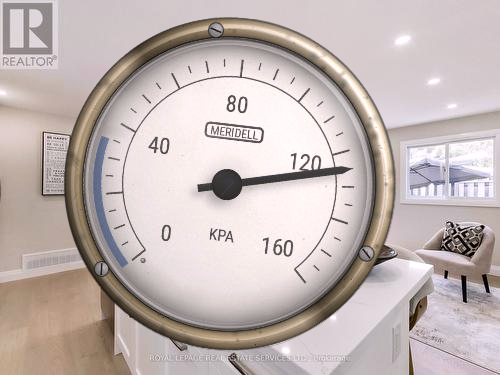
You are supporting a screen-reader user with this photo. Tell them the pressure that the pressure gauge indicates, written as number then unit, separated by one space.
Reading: 125 kPa
